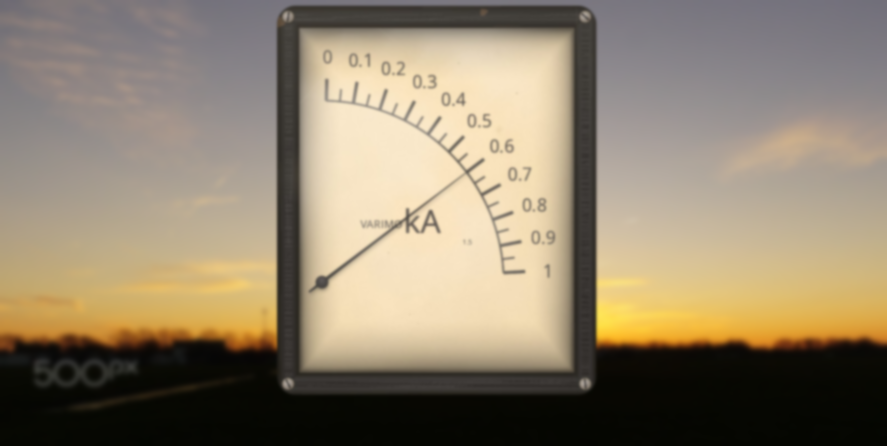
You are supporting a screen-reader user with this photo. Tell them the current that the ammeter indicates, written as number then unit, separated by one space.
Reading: 0.6 kA
